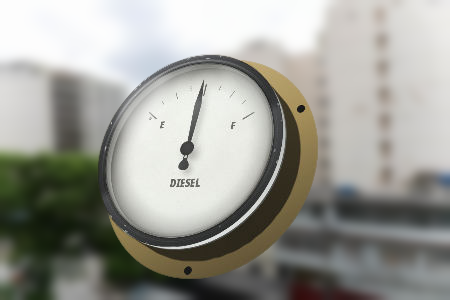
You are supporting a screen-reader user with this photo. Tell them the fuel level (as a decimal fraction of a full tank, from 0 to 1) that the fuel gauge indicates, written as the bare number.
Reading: 0.5
